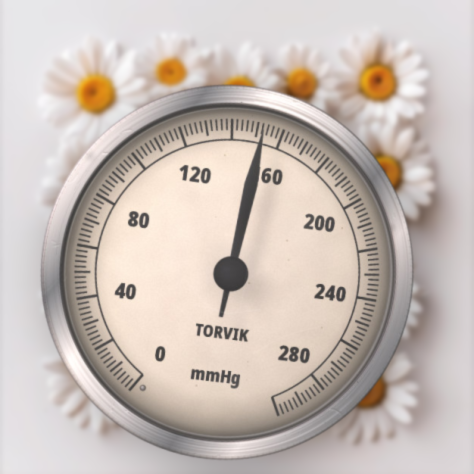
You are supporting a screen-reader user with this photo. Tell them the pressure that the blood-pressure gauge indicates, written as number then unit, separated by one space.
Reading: 152 mmHg
